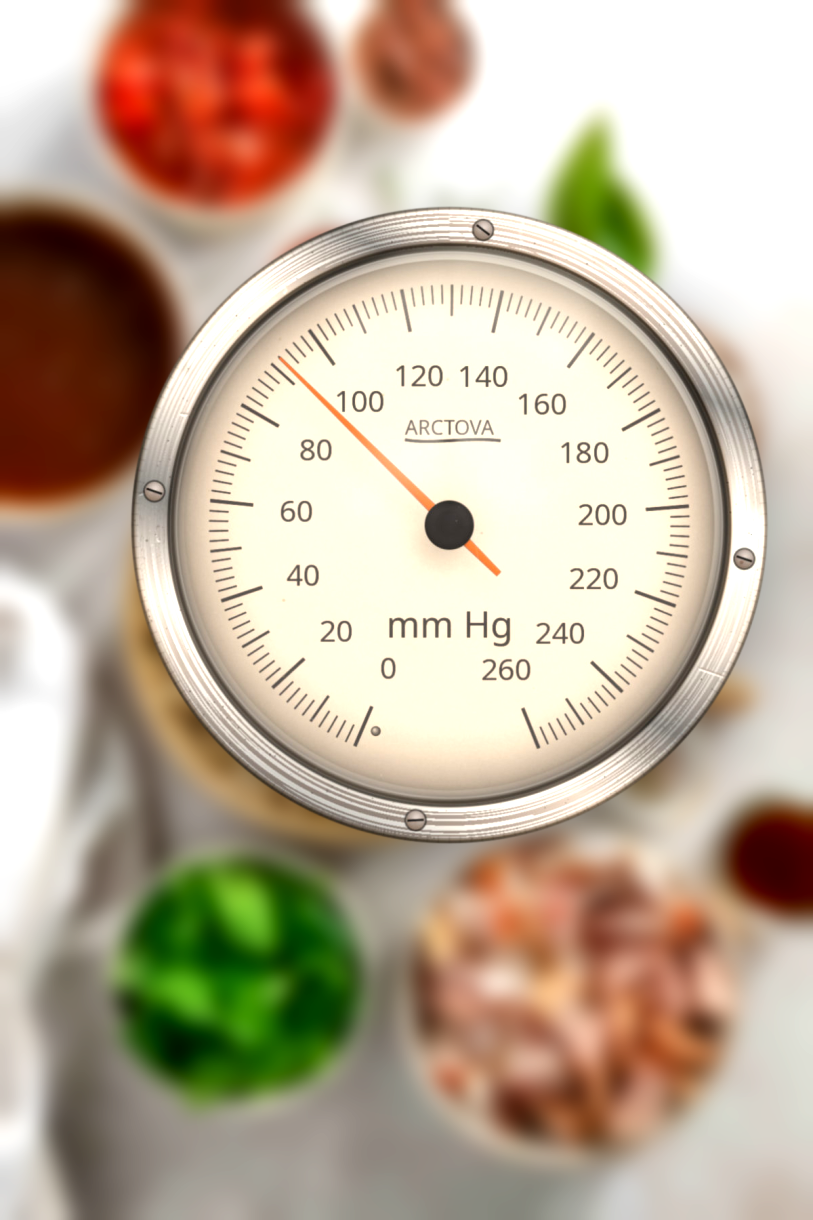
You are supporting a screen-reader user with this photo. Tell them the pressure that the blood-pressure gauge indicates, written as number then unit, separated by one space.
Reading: 92 mmHg
